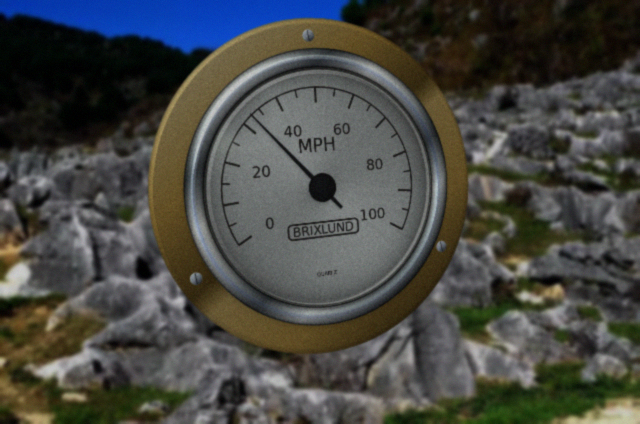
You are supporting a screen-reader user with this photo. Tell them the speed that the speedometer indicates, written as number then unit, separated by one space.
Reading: 32.5 mph
